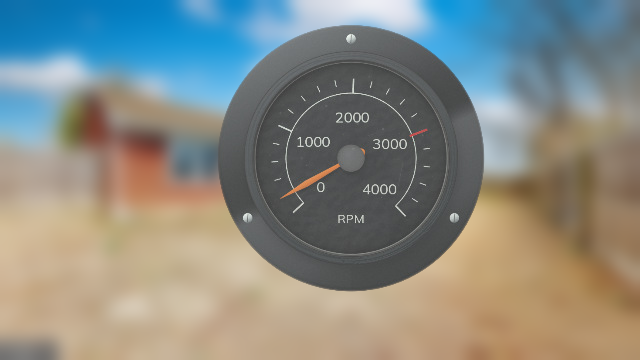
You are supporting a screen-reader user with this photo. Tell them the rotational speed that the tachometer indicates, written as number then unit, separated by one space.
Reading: 200 rpm
